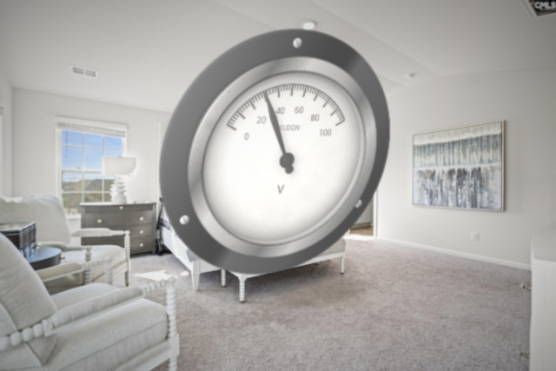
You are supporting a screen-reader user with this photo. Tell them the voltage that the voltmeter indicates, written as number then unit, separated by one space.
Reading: 30 V
